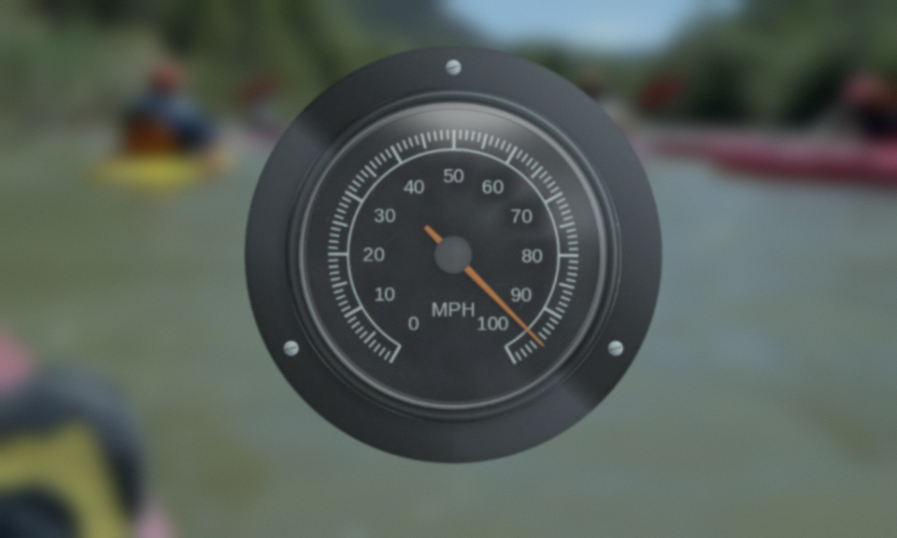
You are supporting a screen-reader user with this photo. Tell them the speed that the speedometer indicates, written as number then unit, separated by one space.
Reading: 95 mph
